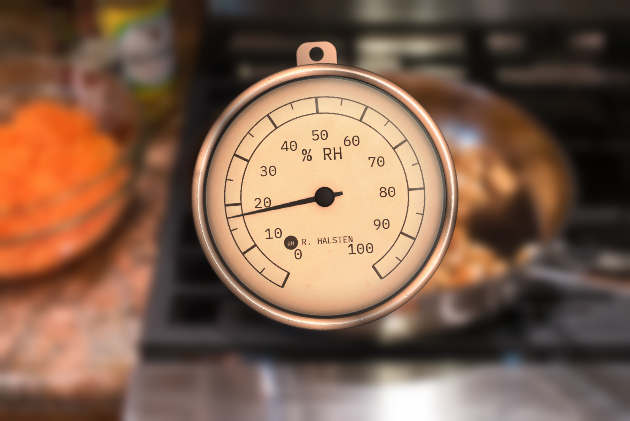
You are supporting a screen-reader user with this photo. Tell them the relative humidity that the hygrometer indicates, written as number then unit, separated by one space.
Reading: 17.5 %
